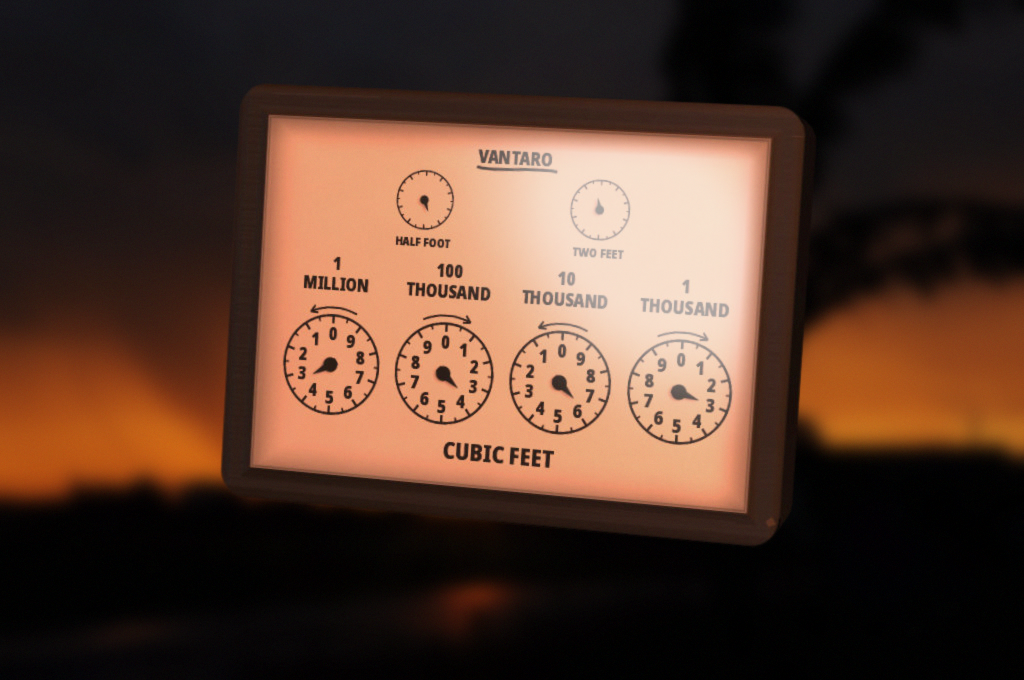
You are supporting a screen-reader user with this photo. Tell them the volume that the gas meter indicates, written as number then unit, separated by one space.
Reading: 336300 ft³
